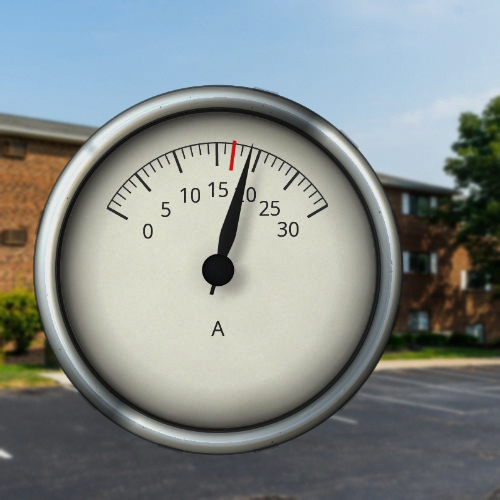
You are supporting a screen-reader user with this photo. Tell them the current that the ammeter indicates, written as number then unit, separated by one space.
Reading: 19 A
